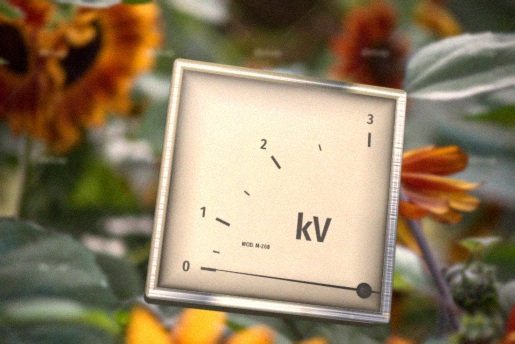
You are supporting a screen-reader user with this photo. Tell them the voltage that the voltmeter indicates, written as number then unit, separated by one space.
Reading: 0 kV
